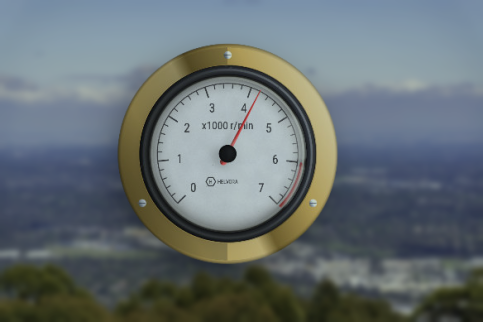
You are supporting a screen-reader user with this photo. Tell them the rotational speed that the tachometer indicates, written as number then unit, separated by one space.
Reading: 4200 rpm
